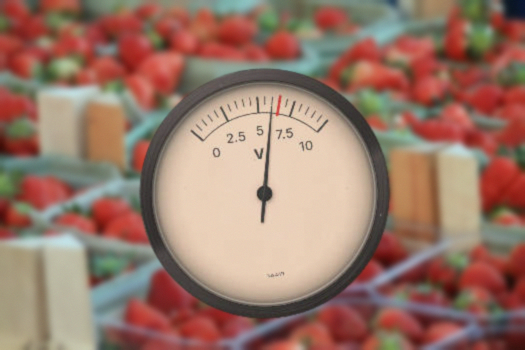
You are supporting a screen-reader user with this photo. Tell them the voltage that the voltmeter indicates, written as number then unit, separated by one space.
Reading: 6 V
